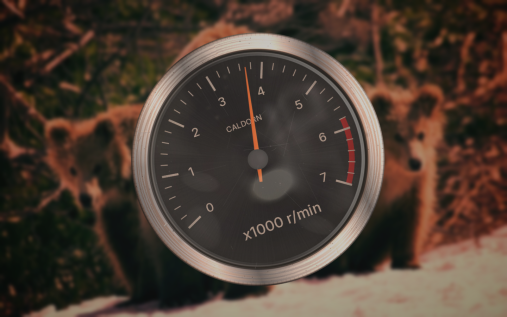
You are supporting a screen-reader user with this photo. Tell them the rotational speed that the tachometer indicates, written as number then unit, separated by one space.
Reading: 3700 rpm
